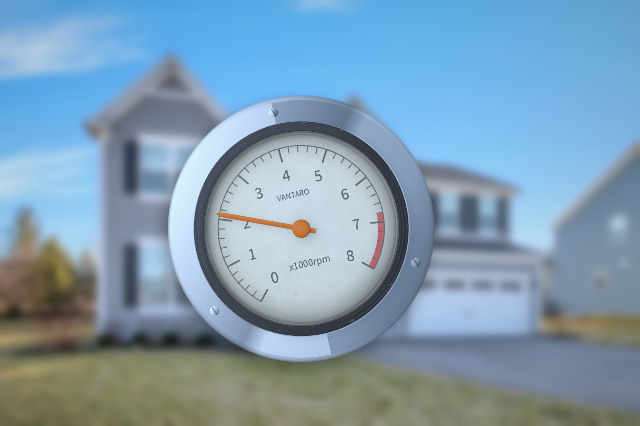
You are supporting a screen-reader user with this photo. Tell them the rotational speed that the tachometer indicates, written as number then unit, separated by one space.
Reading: 2100 rpm
